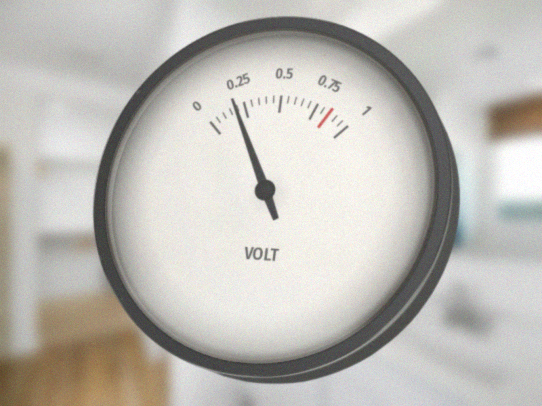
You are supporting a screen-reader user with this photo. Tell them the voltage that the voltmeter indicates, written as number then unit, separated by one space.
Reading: 0.2 V
